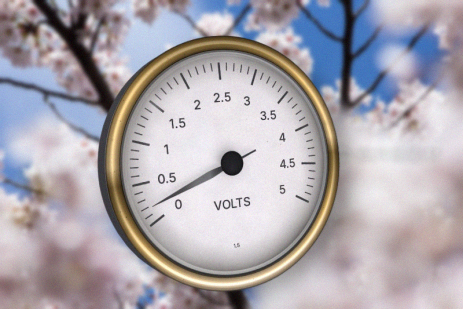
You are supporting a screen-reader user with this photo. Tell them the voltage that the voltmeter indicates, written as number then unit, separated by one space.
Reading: 0.2 V
